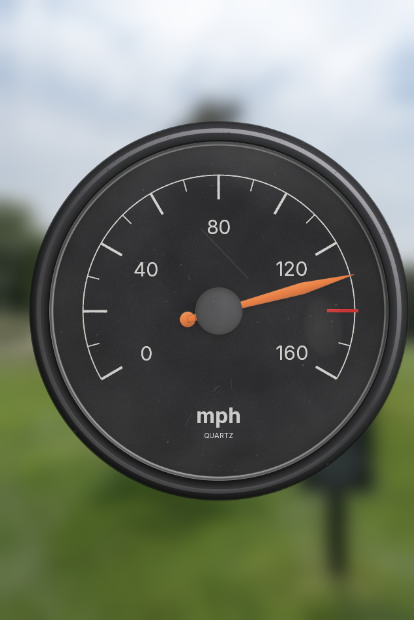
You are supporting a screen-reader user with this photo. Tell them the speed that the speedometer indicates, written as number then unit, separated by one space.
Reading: 130 mph
